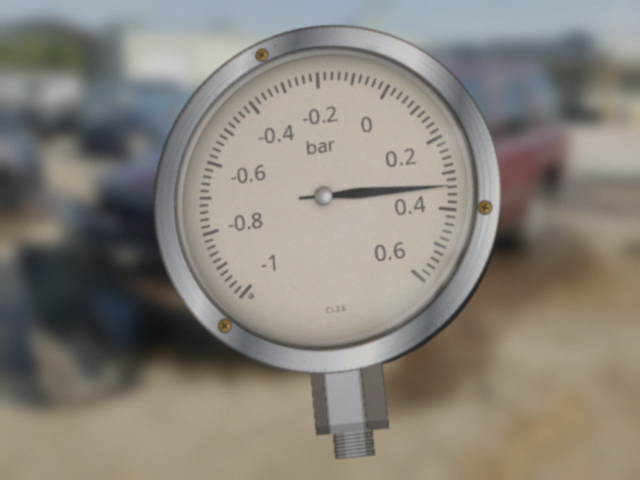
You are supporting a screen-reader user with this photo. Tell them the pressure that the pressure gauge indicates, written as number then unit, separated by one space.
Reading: 0.34 bar
